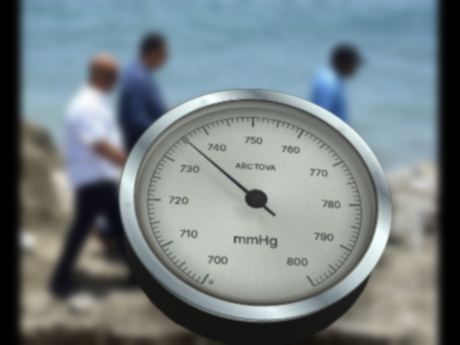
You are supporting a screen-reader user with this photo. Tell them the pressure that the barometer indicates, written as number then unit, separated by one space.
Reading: 735 mmHg
